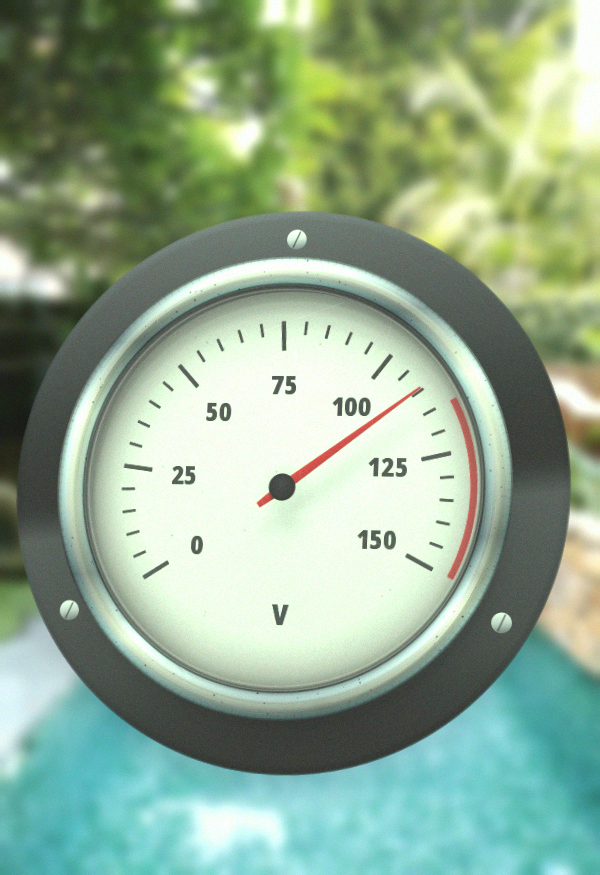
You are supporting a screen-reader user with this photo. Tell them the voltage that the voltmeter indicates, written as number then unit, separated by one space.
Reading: 110 V
